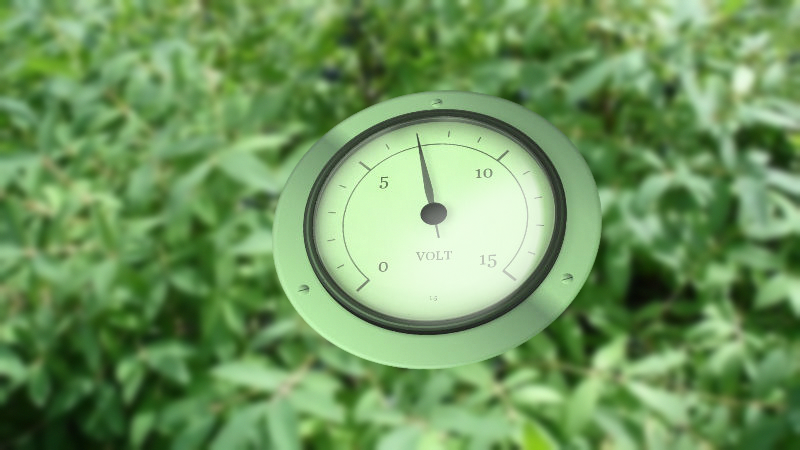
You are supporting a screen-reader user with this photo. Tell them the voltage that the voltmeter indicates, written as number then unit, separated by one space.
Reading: 7 V
